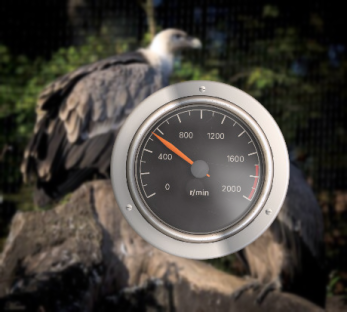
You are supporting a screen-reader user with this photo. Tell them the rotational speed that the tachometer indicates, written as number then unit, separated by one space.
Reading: 550 rpm
